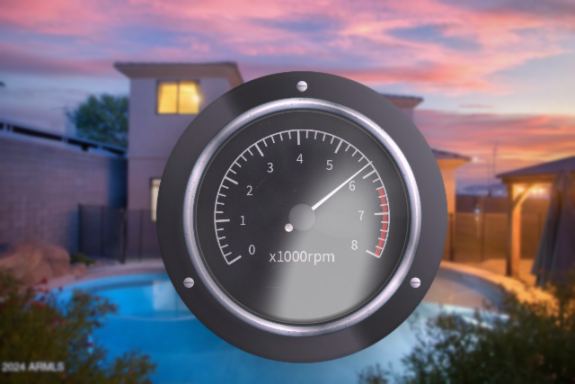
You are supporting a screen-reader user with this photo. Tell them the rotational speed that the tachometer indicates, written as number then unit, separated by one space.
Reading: 5800 rpm
